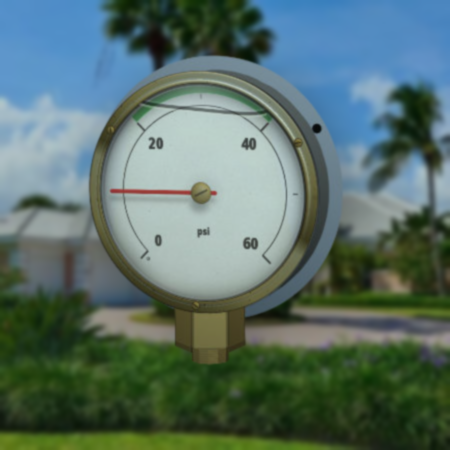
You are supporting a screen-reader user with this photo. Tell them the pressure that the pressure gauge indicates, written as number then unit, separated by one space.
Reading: 10 psi
